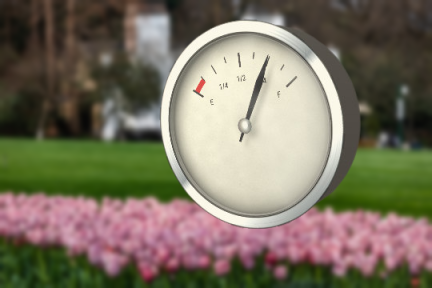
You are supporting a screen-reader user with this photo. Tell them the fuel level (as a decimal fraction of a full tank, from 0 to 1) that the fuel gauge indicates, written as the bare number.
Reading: 0.75
